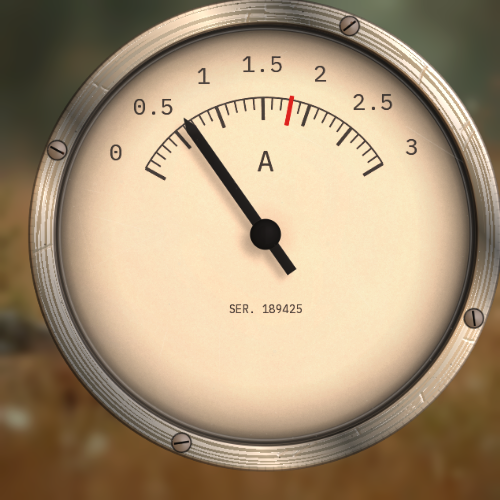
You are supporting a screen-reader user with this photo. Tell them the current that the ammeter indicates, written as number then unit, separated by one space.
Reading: 0.65 A
